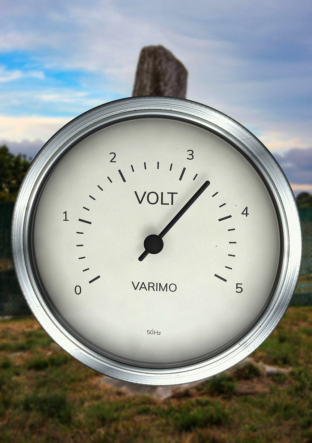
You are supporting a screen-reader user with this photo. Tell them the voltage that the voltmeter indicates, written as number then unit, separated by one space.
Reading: 3.4 V
